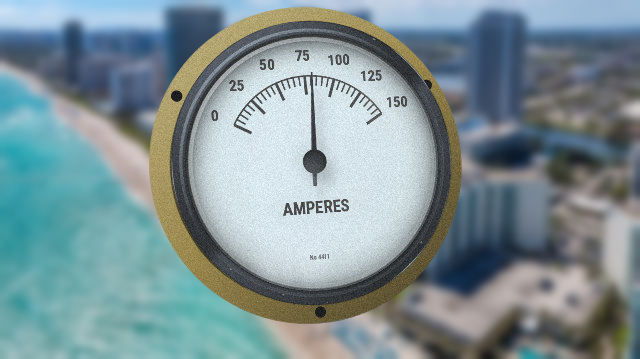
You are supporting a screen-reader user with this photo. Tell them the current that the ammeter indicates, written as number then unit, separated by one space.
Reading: 80 A
